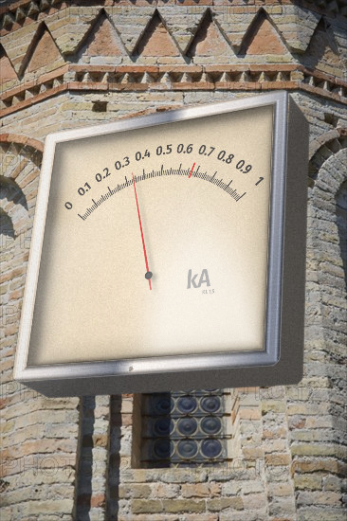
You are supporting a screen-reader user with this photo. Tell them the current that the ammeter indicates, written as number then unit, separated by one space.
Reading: 0.35 kA
